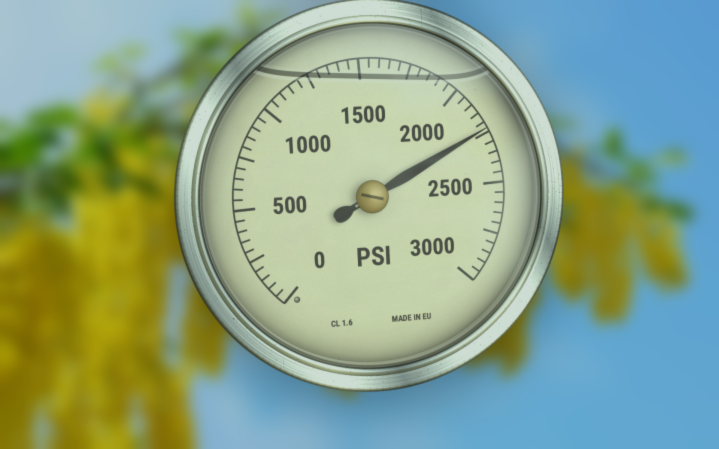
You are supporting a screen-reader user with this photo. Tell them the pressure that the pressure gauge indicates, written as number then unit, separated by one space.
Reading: 2225 psi
